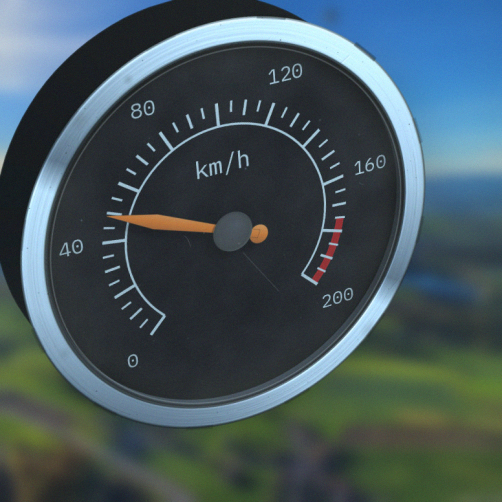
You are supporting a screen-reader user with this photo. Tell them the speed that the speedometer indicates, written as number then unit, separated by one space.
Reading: 50 km/h
